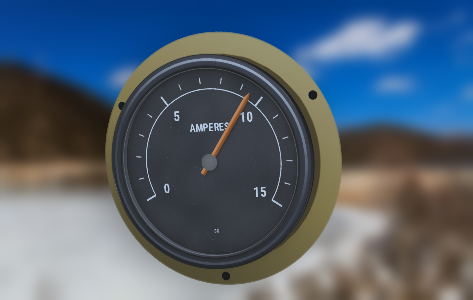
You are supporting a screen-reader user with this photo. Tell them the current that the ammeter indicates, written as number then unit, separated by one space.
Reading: 9.5 A
